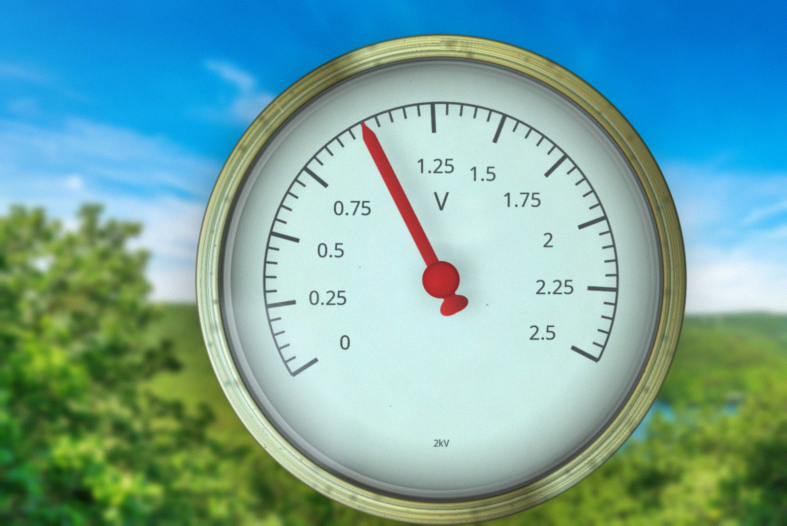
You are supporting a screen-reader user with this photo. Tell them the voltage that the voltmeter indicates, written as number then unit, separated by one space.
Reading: 1 V
